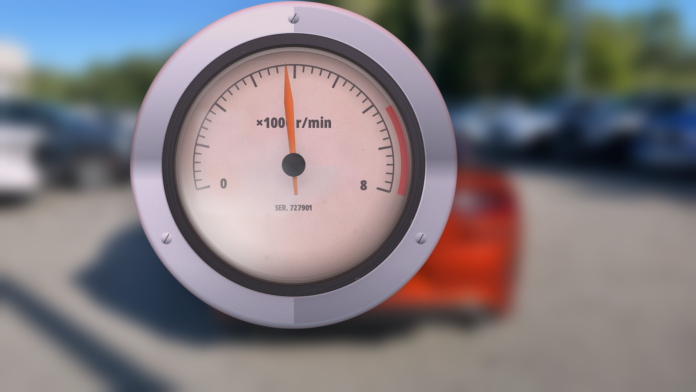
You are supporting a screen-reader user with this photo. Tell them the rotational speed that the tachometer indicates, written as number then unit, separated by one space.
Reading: 3800 rpm
